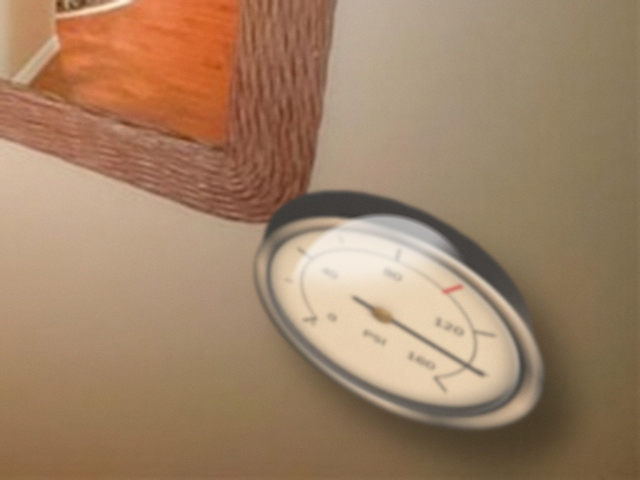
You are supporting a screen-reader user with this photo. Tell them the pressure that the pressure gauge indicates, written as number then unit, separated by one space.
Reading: 140 psi
